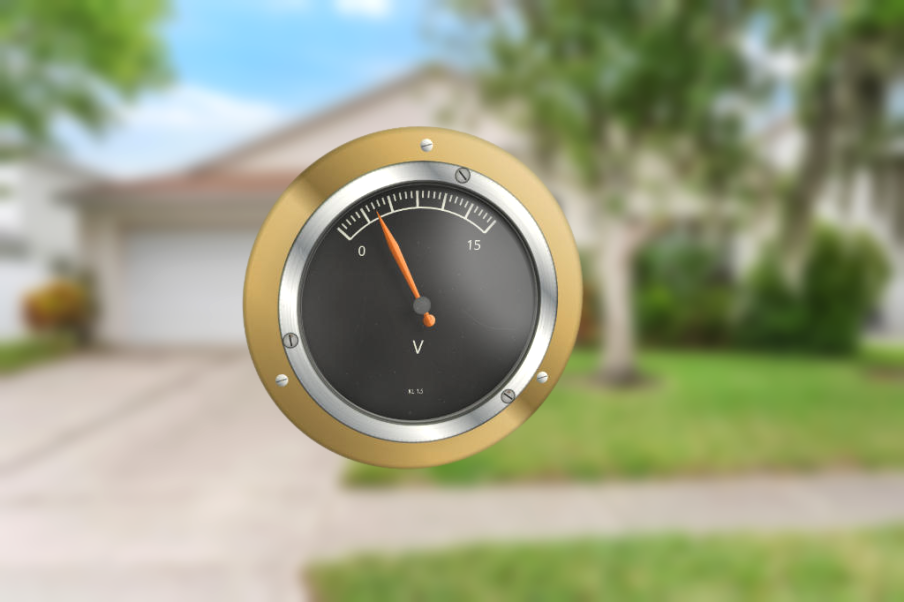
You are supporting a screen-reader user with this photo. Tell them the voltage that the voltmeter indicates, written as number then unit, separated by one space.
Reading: 3.5 V
